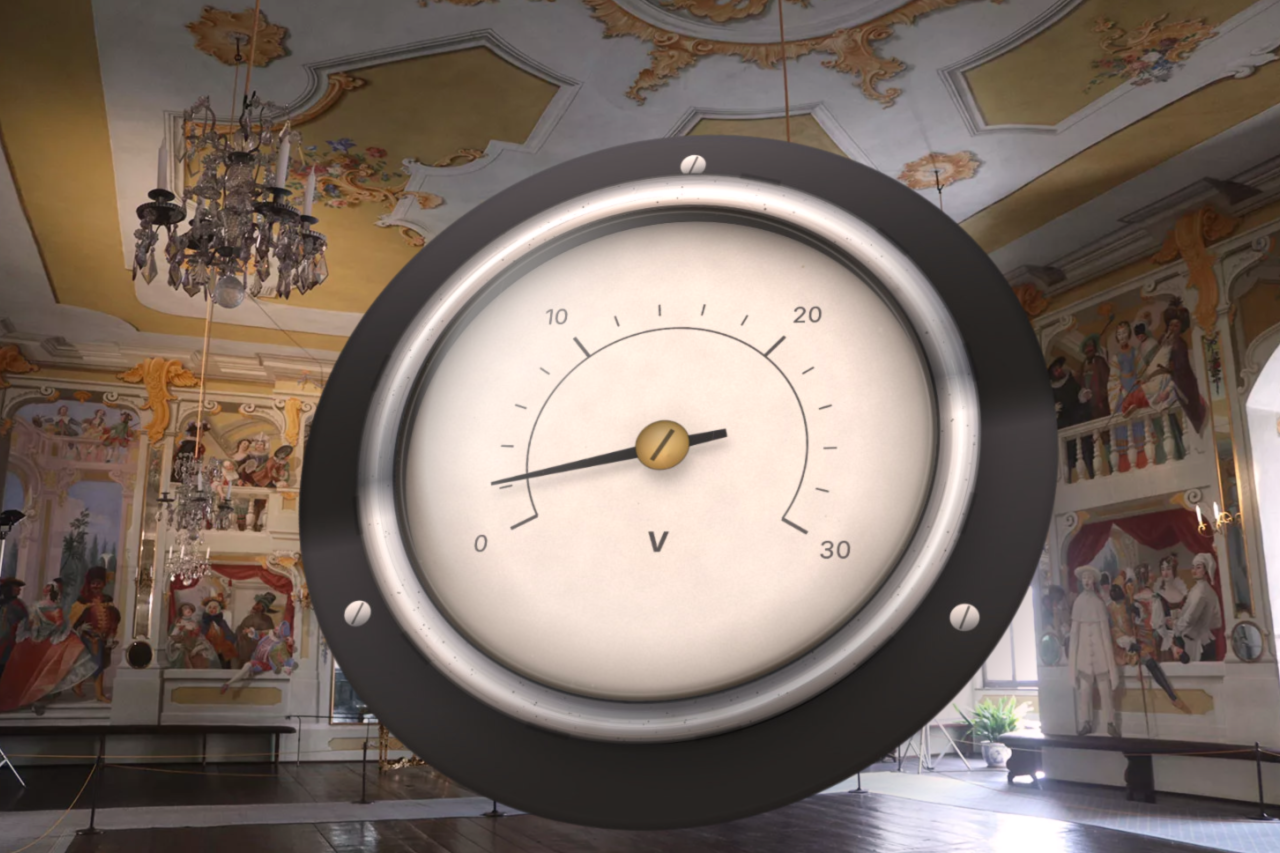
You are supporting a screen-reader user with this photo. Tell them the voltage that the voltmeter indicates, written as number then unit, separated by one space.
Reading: 2 V
